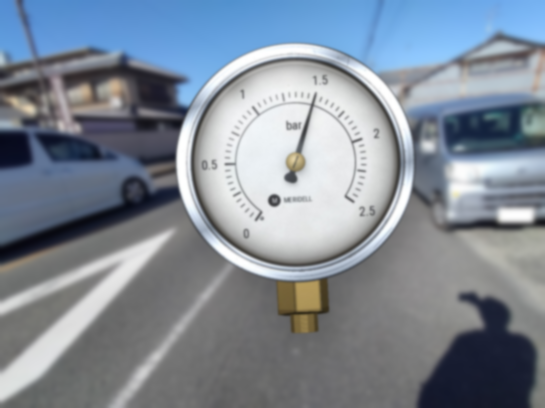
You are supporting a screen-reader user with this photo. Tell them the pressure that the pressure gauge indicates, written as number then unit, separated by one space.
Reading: 1.5 bar
